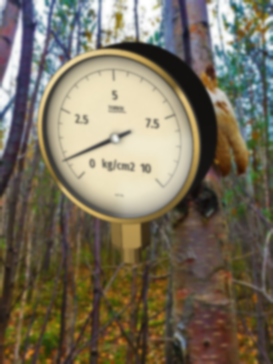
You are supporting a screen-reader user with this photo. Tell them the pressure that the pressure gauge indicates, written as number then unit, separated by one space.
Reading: 0.75 kg/cm²
